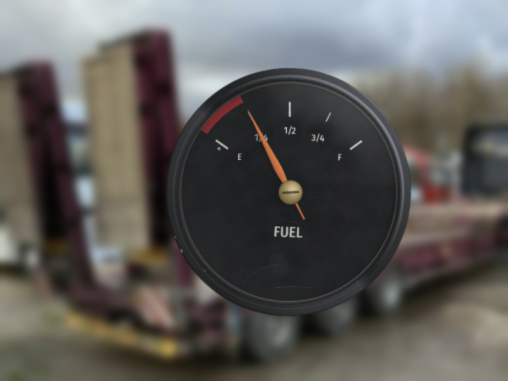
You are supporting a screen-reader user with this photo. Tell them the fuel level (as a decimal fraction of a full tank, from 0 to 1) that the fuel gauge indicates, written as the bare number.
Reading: 0.25
